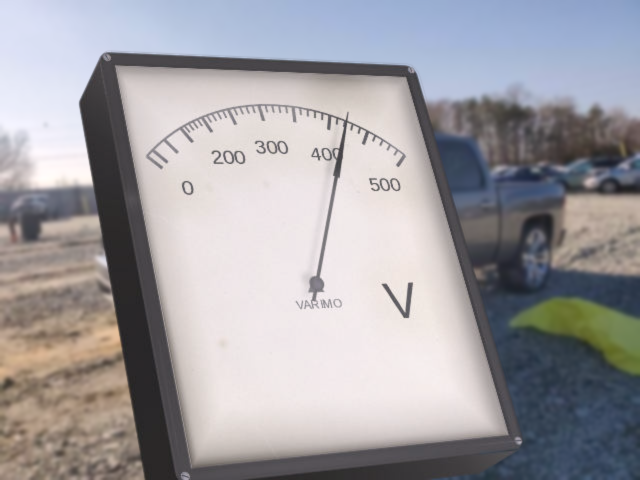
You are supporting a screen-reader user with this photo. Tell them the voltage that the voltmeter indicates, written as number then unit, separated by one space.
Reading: 420 V
